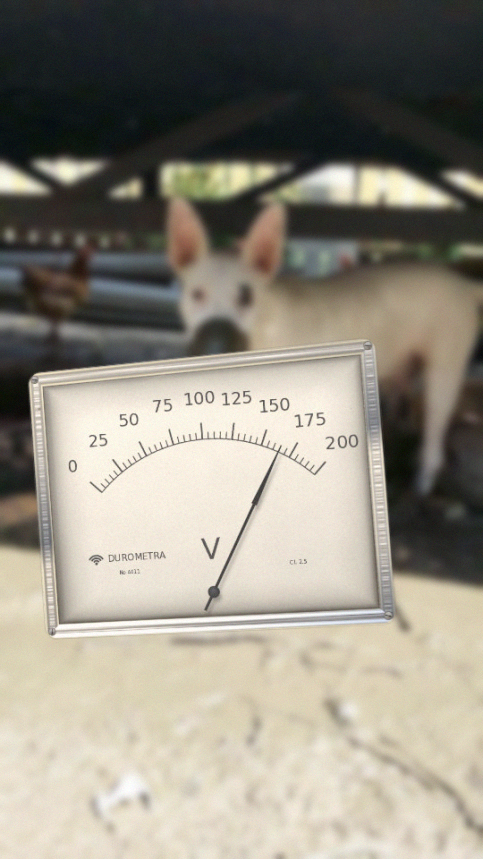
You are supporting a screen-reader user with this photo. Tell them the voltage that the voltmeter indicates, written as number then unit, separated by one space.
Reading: 165 V
